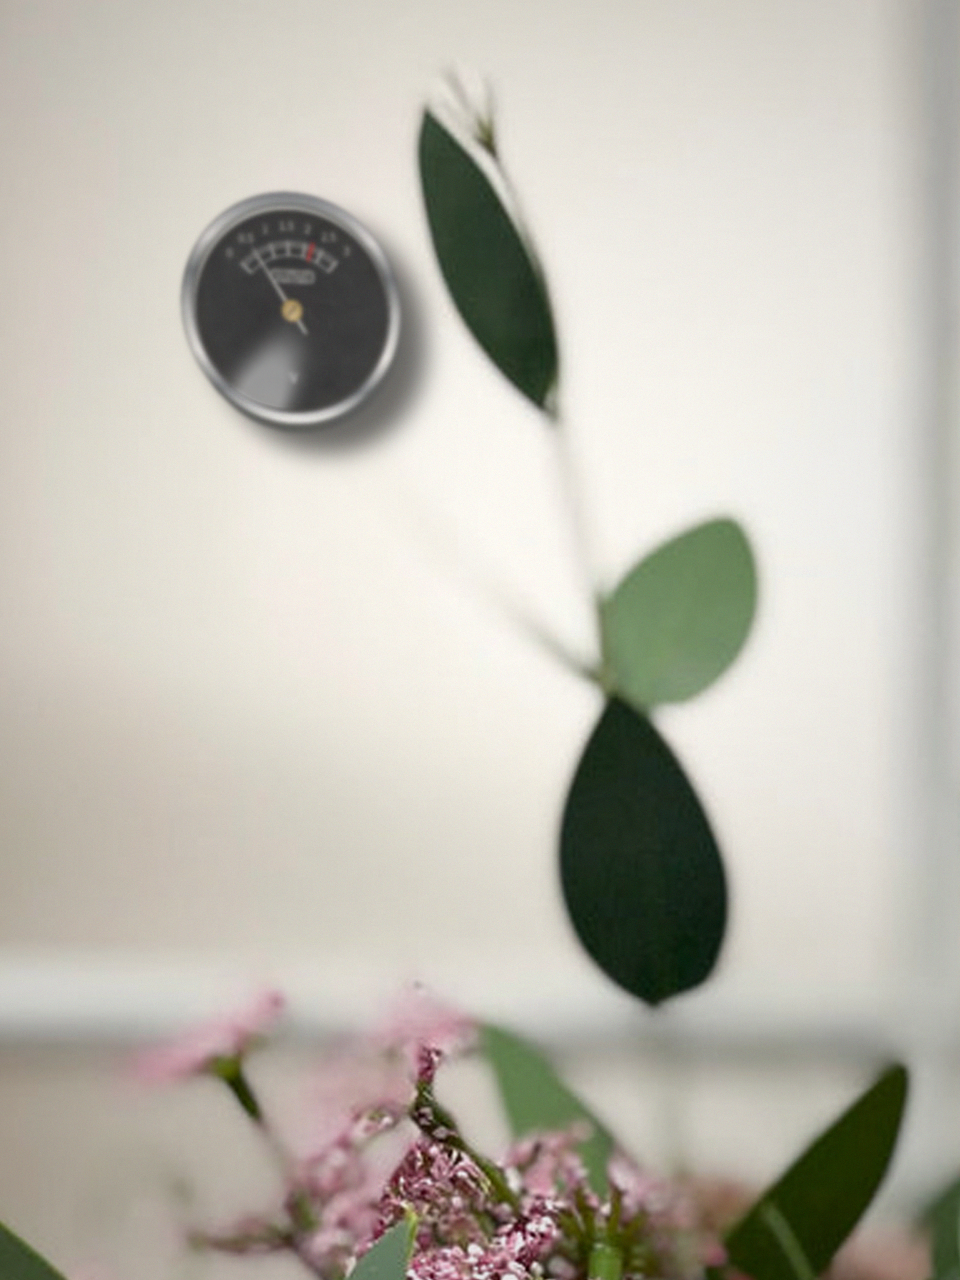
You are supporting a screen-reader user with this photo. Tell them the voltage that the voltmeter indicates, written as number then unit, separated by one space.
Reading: 0.5 V
